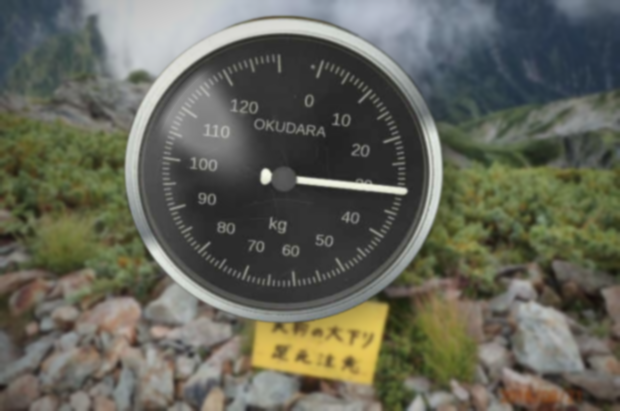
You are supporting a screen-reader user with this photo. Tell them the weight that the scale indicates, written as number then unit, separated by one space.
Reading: 30 kg
